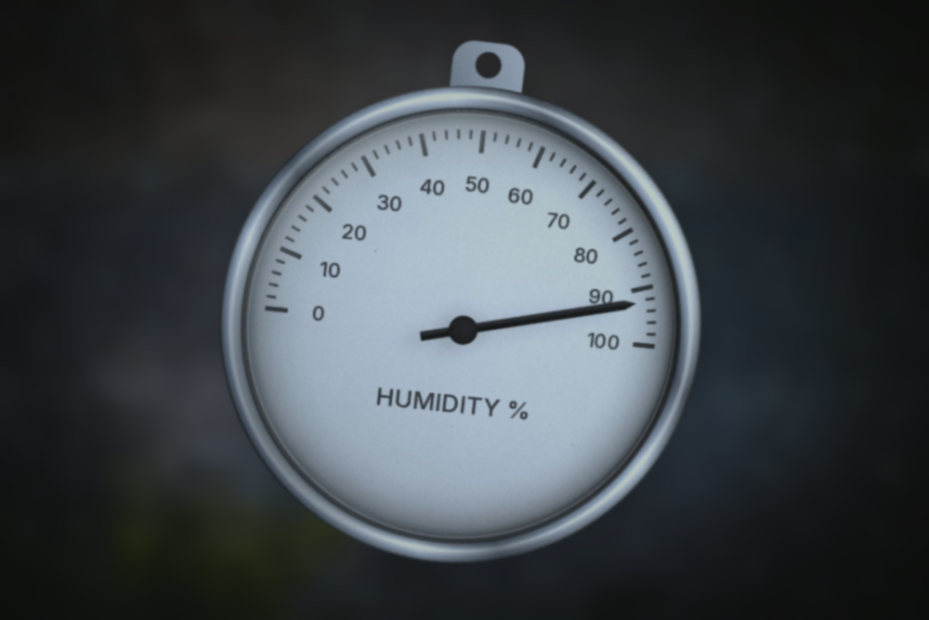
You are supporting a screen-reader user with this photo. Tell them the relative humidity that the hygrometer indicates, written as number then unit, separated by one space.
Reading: 92 %
